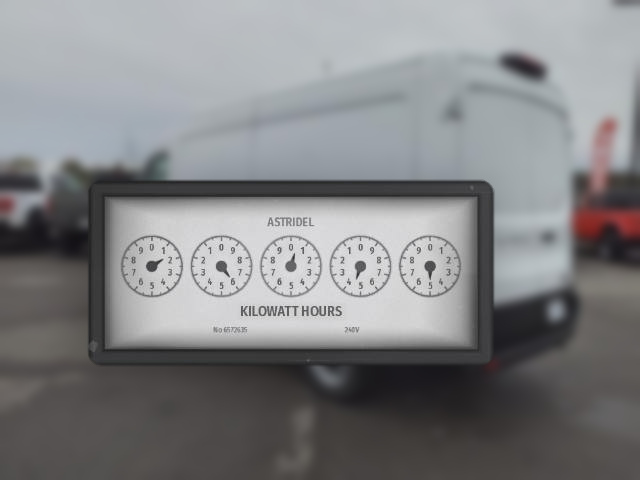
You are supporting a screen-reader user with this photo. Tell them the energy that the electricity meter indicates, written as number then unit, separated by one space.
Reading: 16045 kWh
